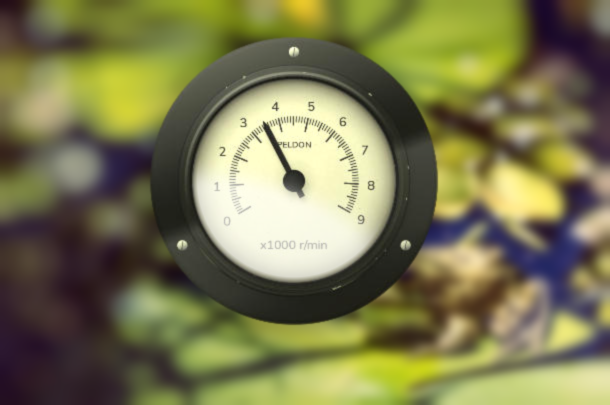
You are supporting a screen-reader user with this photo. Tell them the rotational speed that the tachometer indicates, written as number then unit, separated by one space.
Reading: 3500 rpm
